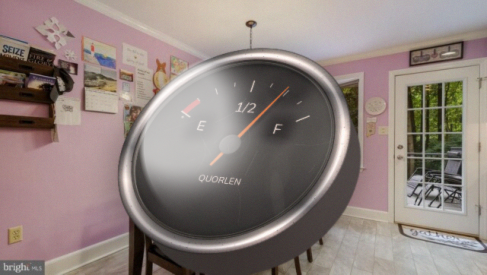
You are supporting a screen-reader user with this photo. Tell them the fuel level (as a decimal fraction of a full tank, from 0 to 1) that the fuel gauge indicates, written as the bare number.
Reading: 0.75
